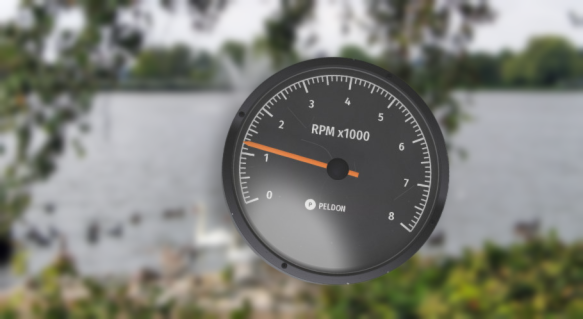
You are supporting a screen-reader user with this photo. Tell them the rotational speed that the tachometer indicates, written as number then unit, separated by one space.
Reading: 1200 rpm
